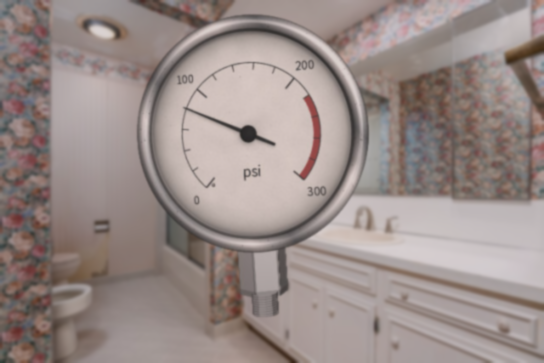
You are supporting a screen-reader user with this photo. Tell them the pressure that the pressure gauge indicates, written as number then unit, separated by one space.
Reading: 80 psi
